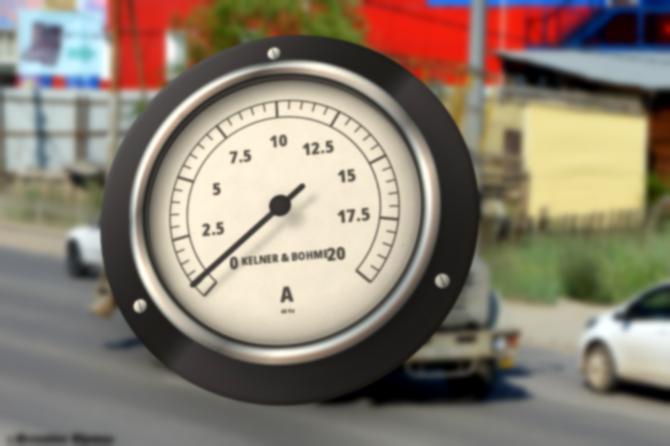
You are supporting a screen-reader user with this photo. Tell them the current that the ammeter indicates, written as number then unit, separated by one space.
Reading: 0.5 A
